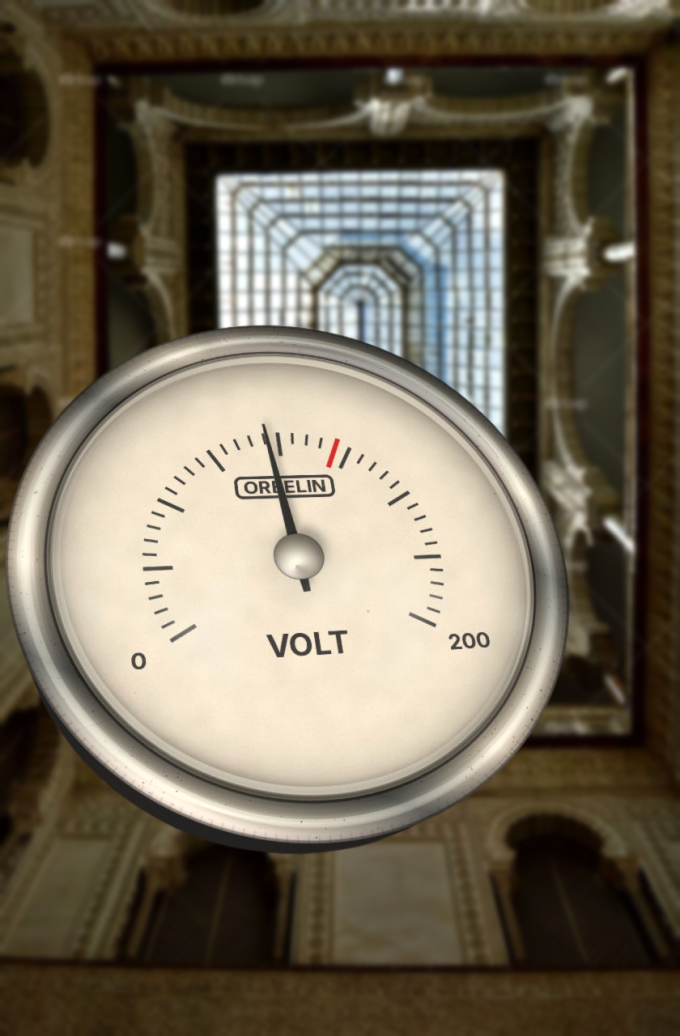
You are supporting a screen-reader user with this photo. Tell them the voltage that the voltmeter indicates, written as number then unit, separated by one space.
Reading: 95 V
